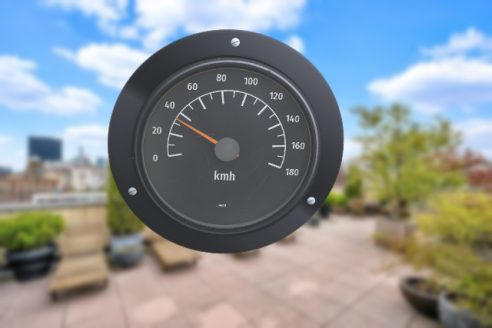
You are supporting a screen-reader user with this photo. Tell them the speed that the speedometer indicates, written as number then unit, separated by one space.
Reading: 35 km/h
